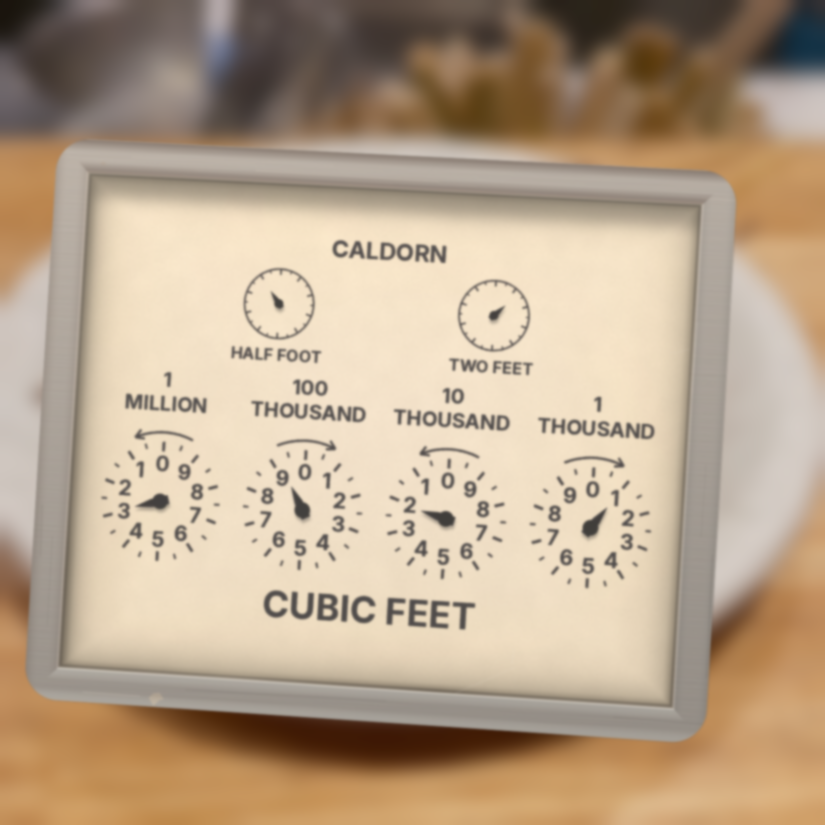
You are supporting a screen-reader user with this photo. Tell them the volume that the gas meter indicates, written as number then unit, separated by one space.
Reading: 292100 ft³
